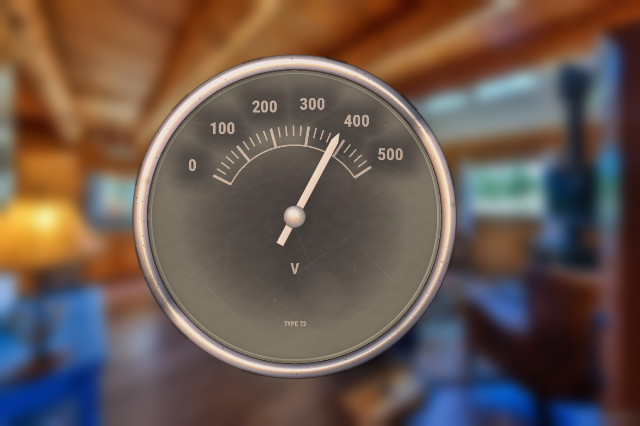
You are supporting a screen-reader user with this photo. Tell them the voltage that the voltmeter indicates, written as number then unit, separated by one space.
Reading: 380 V
